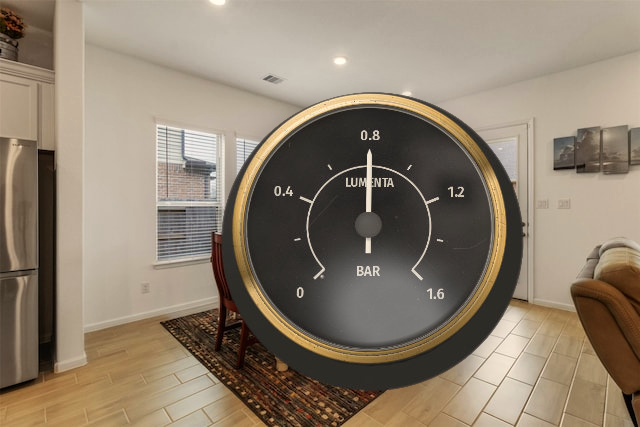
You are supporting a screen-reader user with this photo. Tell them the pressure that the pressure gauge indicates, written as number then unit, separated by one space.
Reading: 0.8 bar
